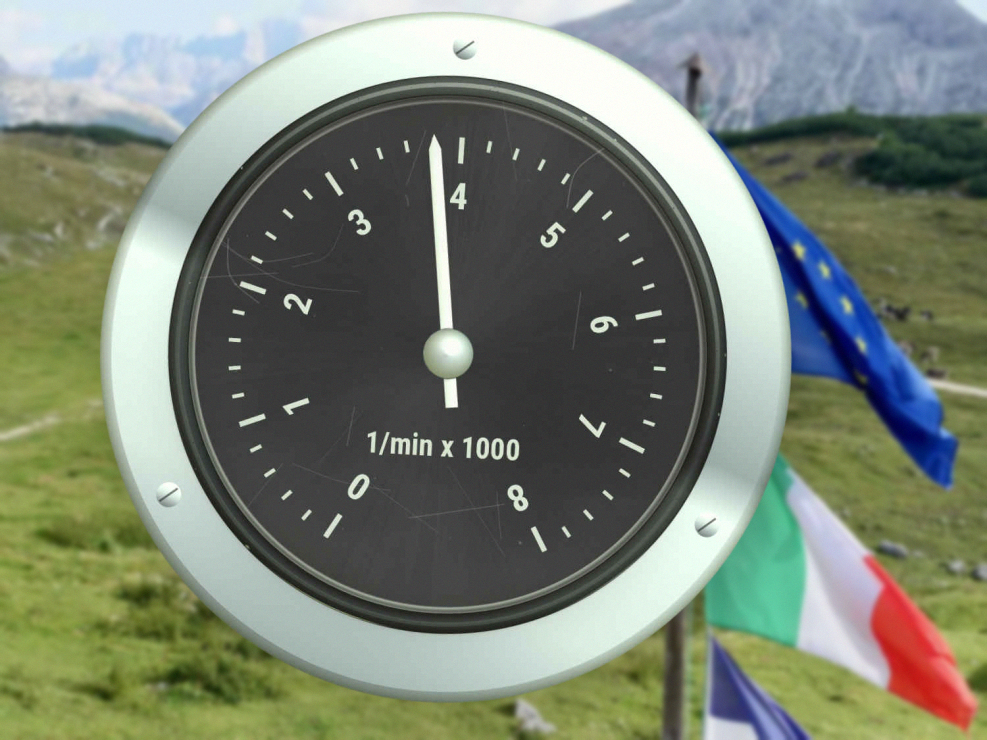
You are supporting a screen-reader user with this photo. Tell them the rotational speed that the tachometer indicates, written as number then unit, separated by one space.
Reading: 3800 rpm
